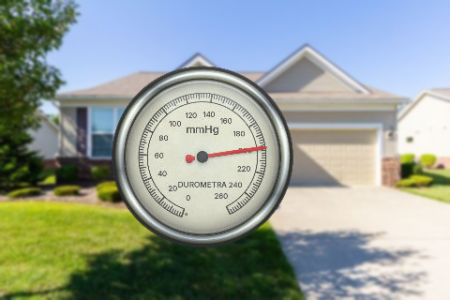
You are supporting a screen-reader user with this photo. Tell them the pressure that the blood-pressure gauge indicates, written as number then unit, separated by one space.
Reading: 200 mmHg
